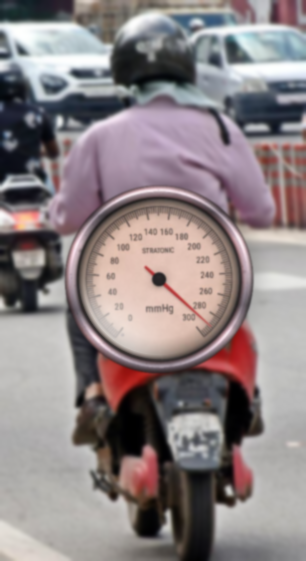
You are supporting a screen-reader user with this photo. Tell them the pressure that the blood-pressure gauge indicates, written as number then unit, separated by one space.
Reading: 290 mmHg
